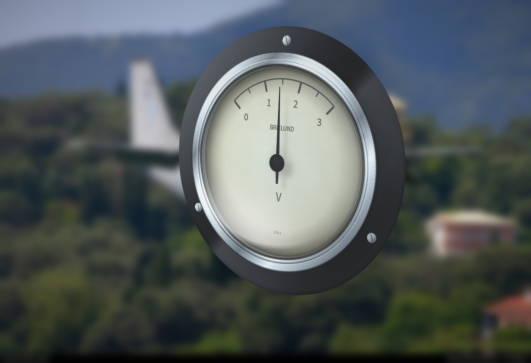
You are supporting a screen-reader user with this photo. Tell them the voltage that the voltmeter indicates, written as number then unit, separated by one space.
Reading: 1.5 V
